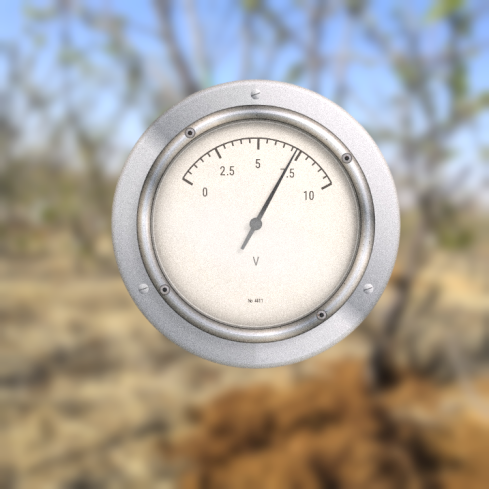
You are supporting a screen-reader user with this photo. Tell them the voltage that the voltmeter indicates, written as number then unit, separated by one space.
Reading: 7.25 V
